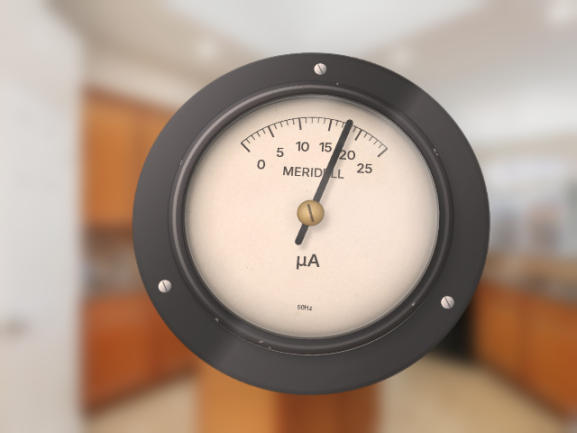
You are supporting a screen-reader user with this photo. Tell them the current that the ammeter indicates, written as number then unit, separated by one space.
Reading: 18 µA
